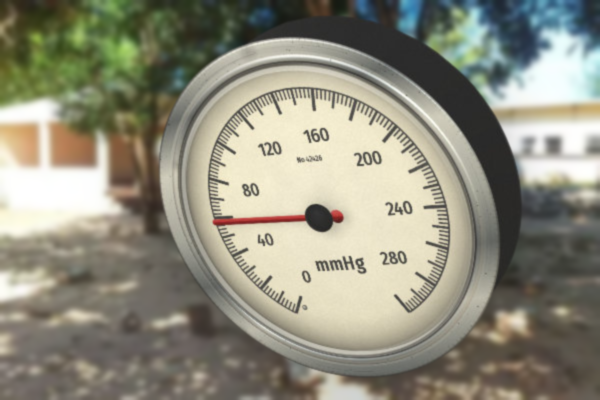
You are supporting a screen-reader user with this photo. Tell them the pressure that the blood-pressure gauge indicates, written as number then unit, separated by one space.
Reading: 60 mmHg
